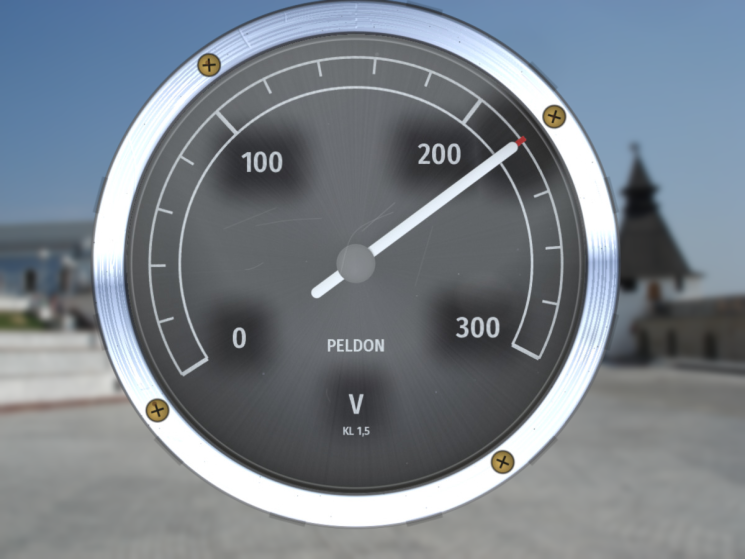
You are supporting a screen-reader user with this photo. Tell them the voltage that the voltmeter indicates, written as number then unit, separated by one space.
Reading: 220 V
